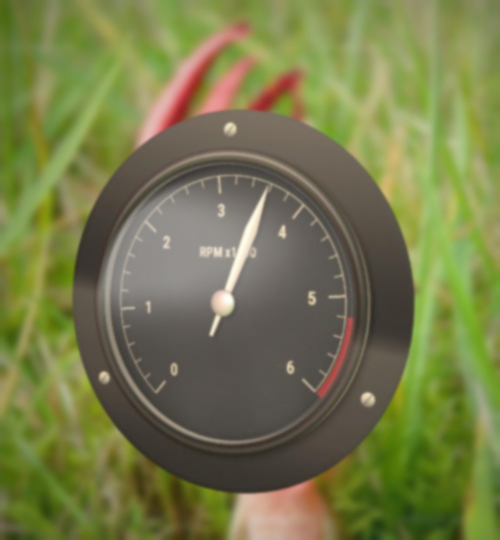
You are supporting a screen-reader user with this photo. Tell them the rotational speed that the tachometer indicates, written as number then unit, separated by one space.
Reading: 3600 rpm
